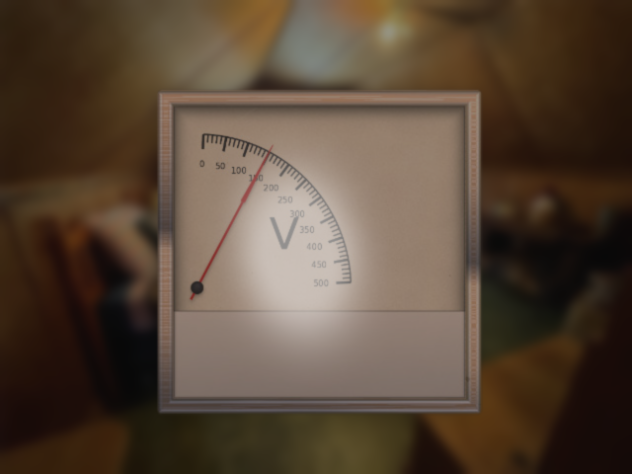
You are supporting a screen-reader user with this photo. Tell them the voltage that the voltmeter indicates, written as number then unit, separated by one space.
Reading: 150 V
